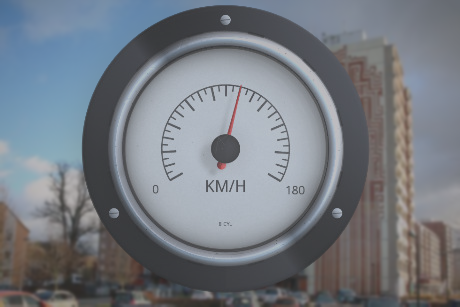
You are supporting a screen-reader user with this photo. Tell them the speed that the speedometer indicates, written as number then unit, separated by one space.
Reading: 100 km/h
